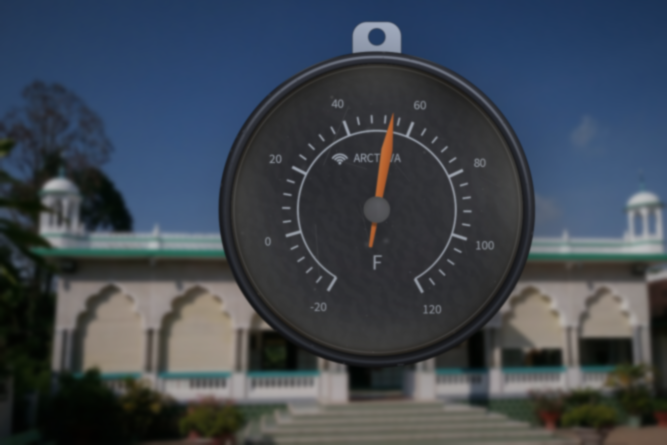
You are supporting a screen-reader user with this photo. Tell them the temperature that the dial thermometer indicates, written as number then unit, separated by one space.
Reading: 54 °F
